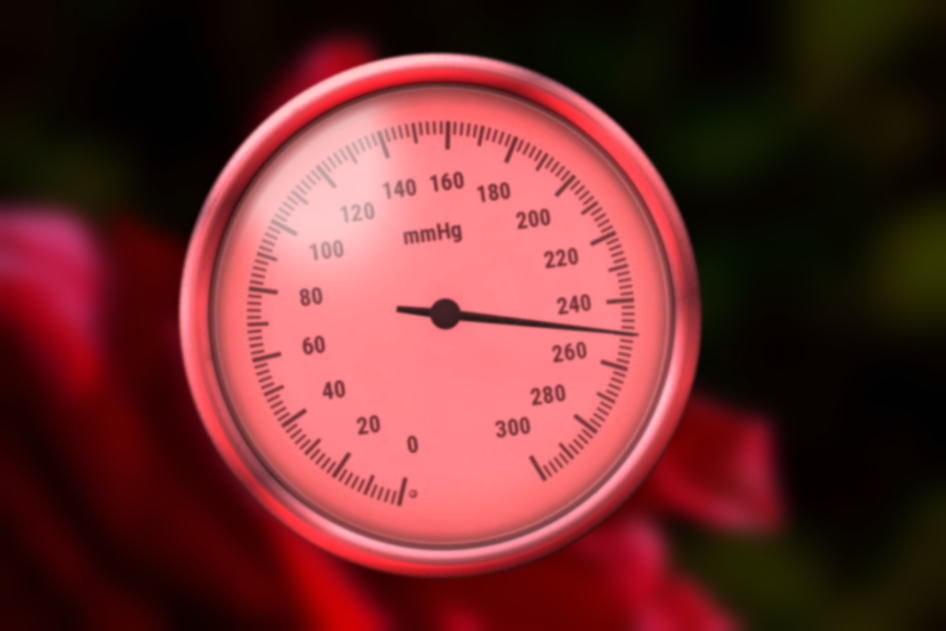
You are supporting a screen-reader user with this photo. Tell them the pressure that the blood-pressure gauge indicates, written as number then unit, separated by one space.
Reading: 250 mmHg
